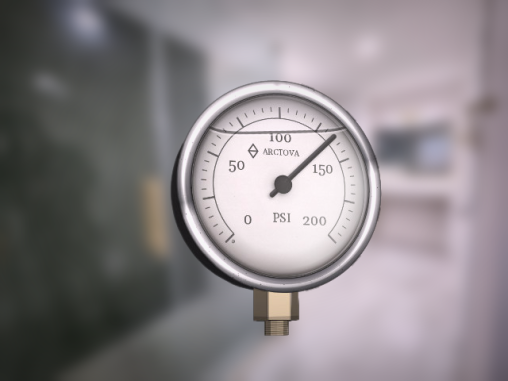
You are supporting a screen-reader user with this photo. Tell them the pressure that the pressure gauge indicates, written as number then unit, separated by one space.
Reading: 135 psi
